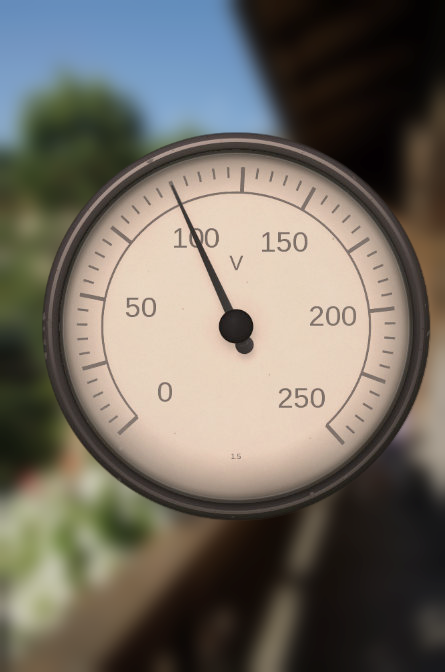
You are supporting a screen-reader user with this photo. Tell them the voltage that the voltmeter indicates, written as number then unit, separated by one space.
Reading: 100 V
